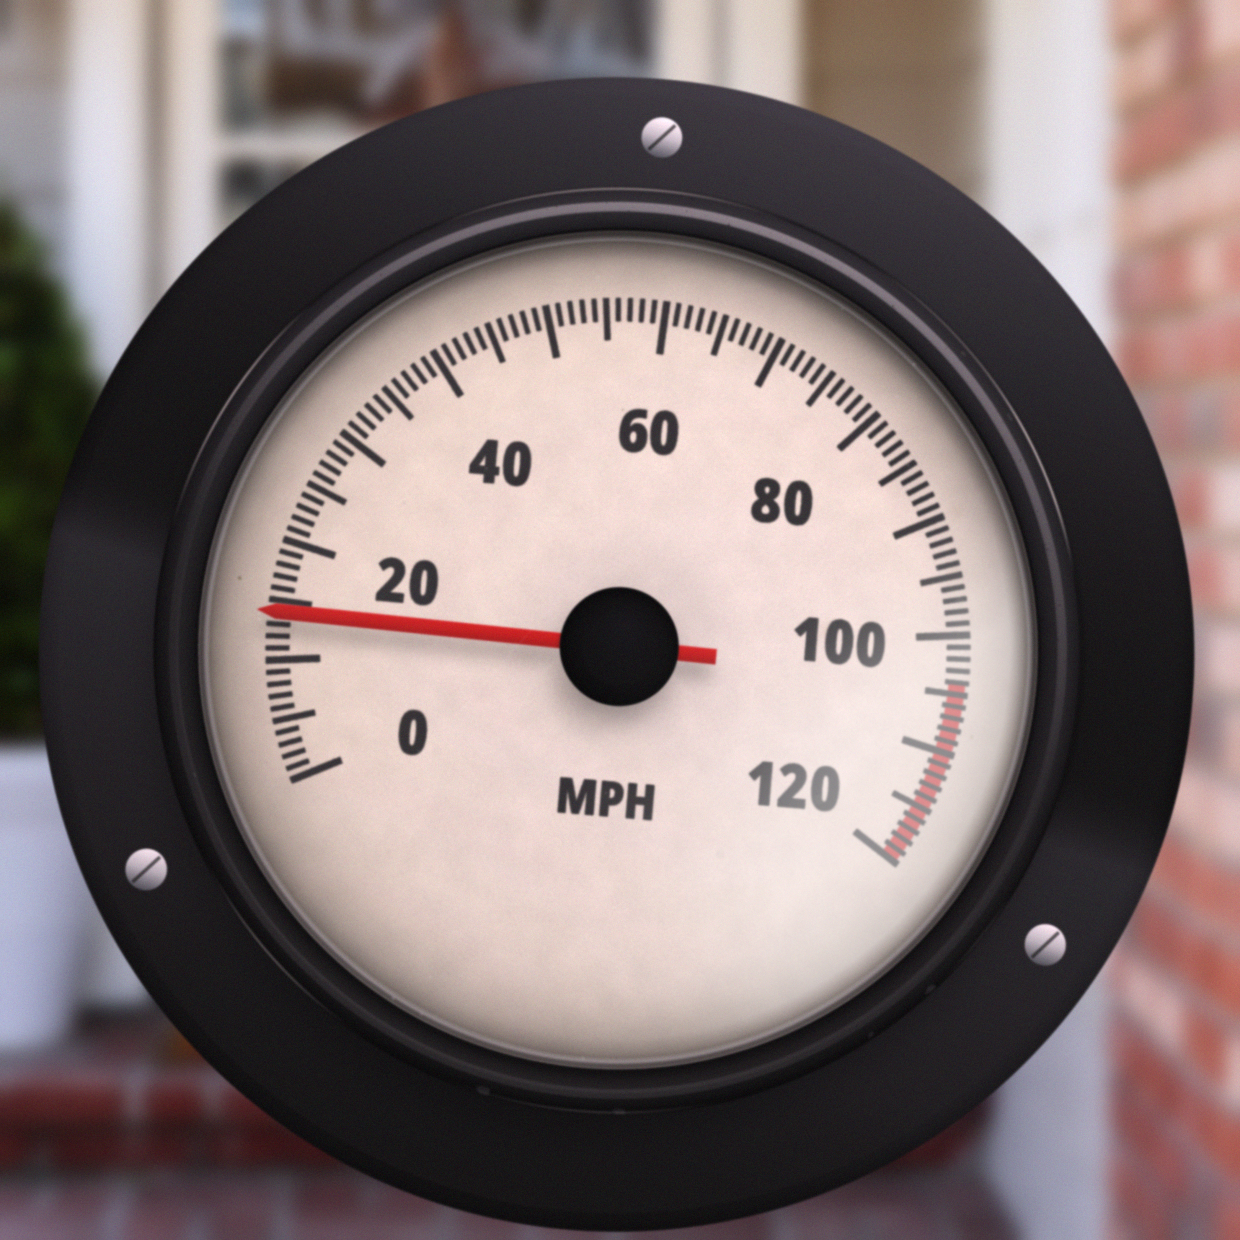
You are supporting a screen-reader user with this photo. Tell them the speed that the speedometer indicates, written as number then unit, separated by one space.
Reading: 14 mph
